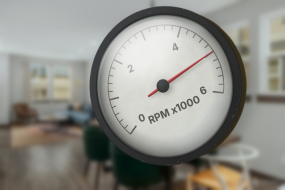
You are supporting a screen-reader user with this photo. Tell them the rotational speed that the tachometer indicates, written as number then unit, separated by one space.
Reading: 5000 rpm
